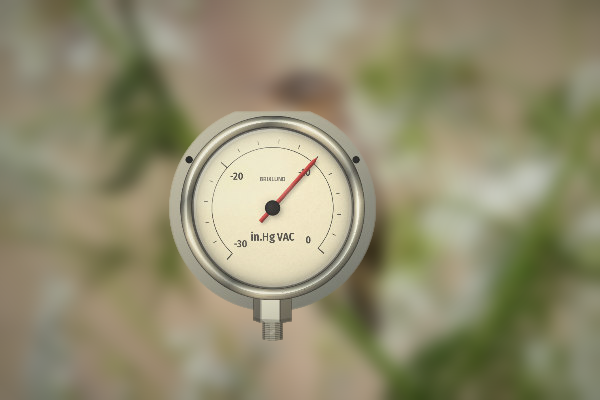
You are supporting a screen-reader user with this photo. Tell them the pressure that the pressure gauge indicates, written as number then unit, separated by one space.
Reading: -10 inHg
